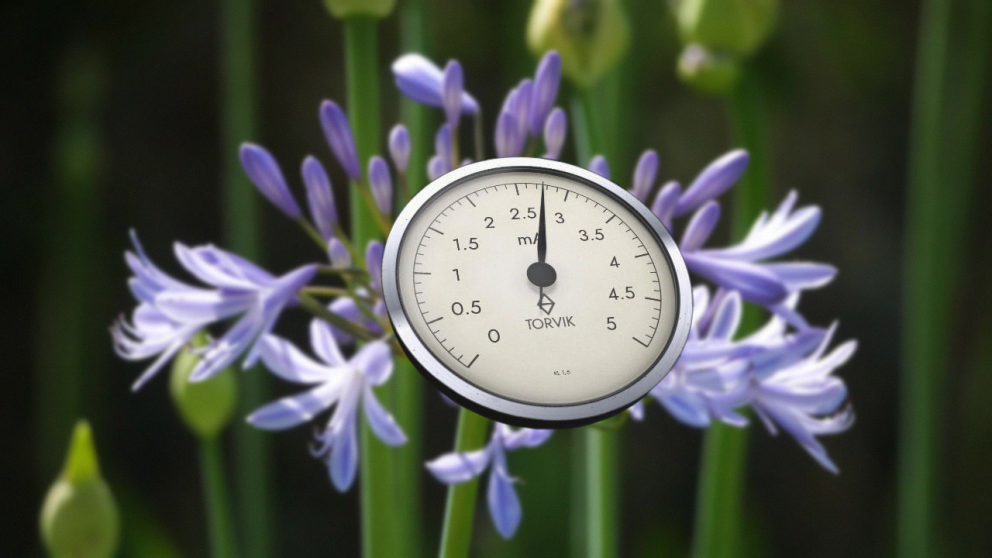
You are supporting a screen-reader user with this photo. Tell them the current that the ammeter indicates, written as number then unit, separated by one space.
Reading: 2.75 mA
